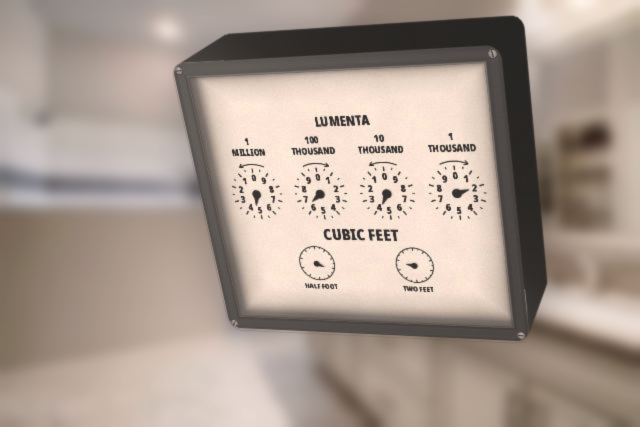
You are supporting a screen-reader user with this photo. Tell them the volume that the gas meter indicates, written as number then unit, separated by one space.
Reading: 464200 ft³
